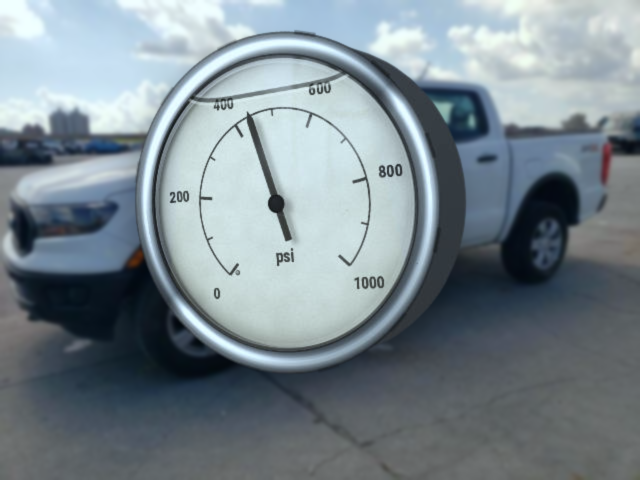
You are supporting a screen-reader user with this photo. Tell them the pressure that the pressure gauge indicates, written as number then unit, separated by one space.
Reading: 450 psi
